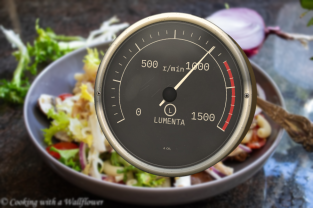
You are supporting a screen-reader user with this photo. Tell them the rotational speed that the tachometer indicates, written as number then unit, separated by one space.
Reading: 1000 rpm
